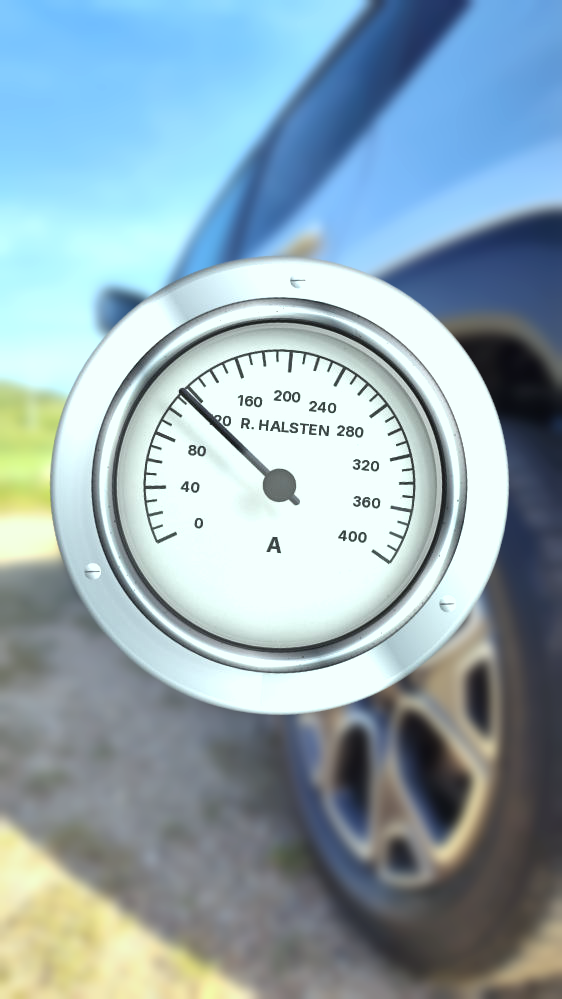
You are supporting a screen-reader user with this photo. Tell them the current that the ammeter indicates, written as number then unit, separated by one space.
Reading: 115 A
